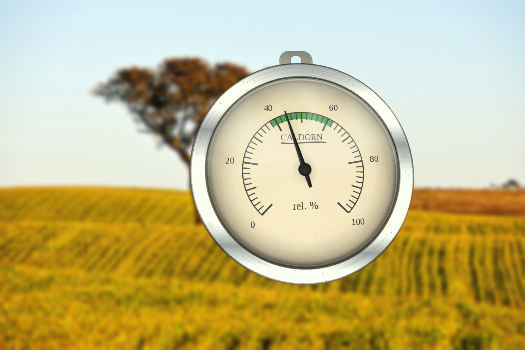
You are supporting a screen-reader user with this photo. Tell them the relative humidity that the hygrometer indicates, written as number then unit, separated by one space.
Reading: 44 %
